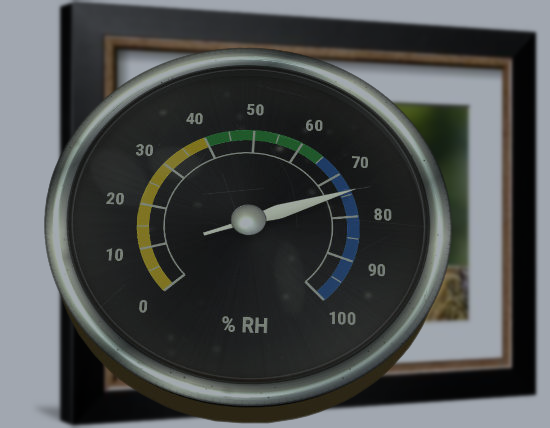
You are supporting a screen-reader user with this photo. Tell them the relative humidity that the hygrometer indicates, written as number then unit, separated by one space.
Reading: 75 %
